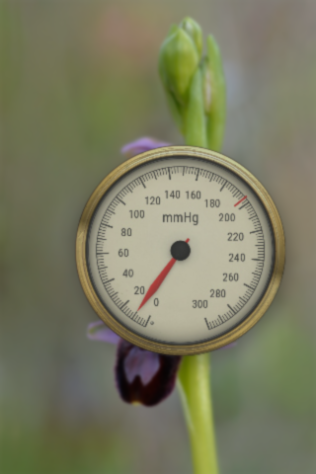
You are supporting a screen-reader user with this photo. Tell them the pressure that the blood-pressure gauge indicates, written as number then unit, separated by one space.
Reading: 10 mmHg
